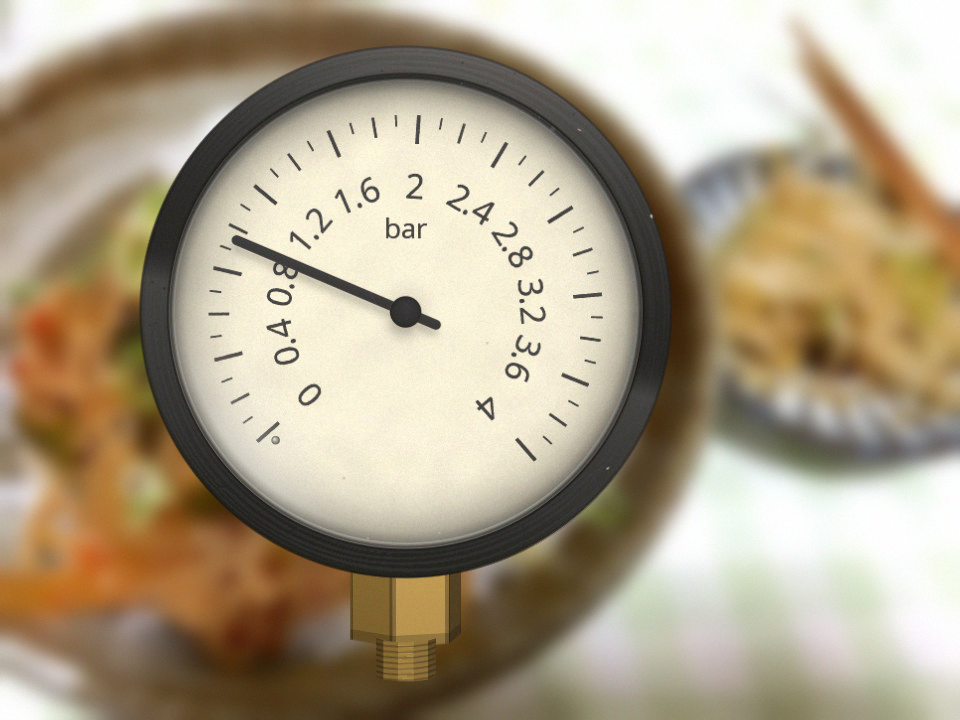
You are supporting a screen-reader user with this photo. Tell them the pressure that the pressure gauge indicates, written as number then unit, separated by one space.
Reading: 0.95 bar
